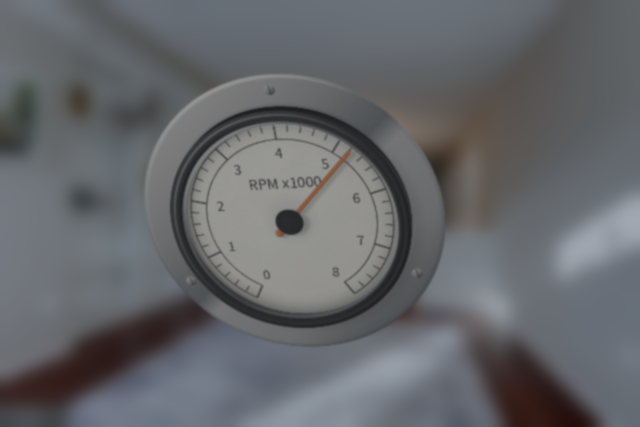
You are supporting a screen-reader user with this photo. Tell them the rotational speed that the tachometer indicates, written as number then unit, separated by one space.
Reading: 5200 rpm
